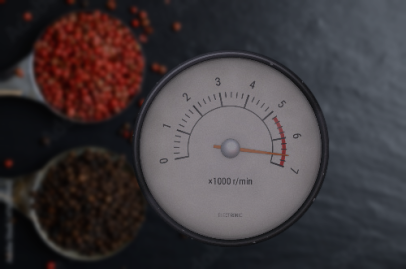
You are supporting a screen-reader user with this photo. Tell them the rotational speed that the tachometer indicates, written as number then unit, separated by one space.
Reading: 6600 rpm
